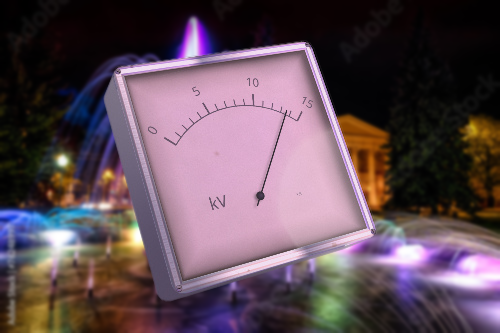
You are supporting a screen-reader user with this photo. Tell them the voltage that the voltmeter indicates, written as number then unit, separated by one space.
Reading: 13.5 kV
